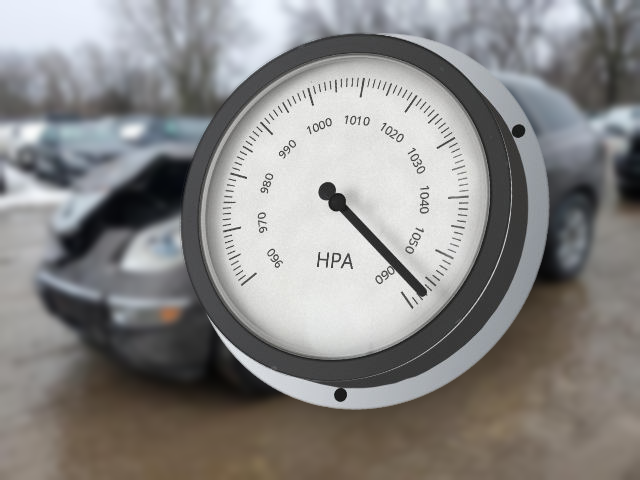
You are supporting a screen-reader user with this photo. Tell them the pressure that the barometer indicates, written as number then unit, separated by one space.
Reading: 1057 hPa
